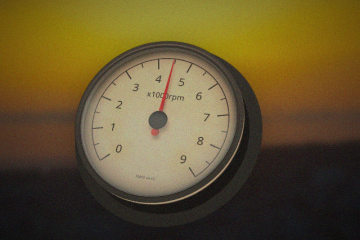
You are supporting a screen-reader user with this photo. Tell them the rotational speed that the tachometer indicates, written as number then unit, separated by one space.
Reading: 4500 rpm
